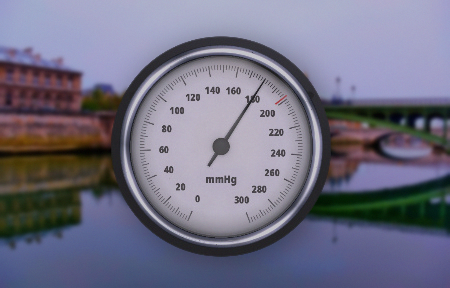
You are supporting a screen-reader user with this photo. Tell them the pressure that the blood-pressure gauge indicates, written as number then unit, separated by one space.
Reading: 180 mmHg
